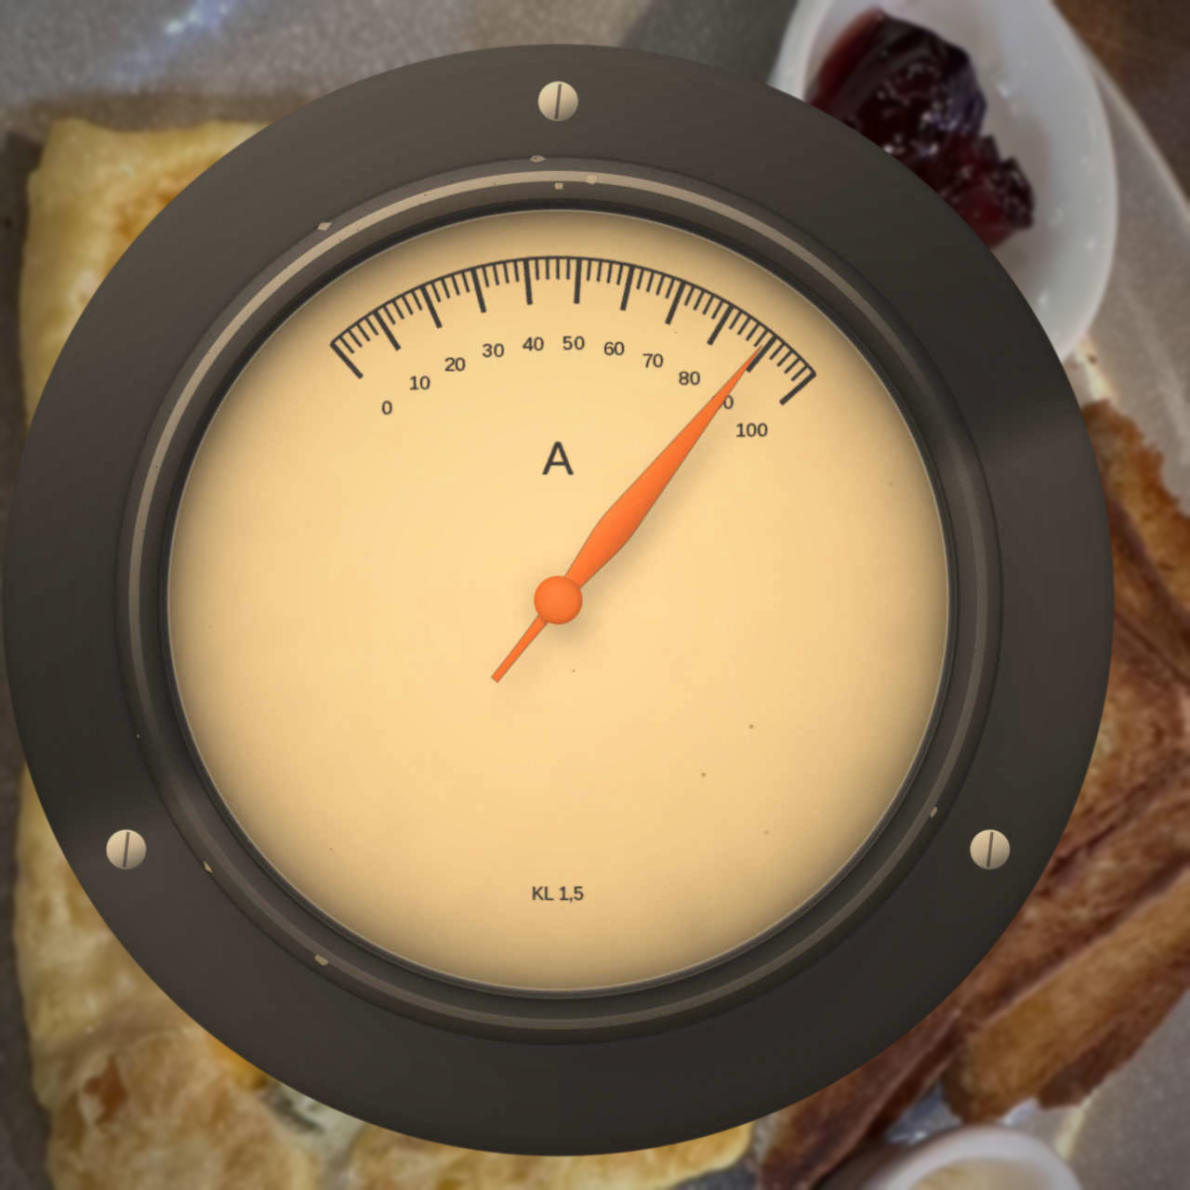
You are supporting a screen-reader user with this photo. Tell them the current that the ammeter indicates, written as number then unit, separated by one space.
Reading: 89 A
